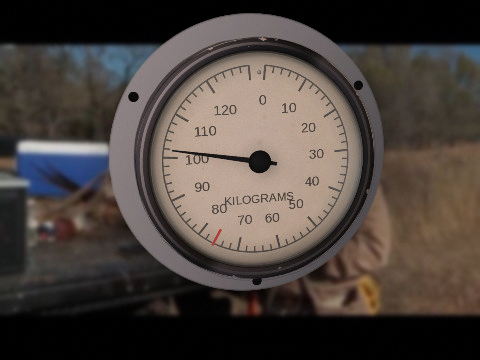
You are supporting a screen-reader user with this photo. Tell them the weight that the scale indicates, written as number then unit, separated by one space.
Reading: 102 kg
